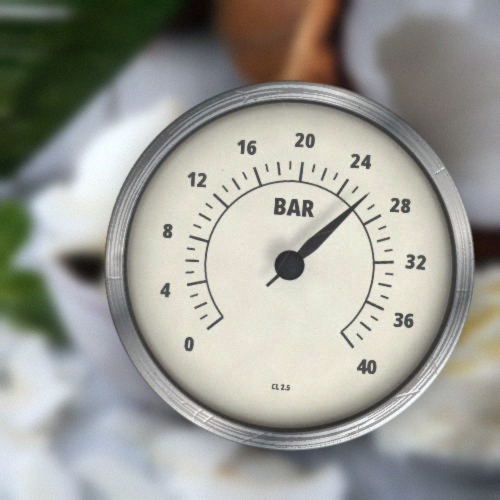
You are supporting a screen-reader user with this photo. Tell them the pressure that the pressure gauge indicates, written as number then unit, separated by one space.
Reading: 26 bar
